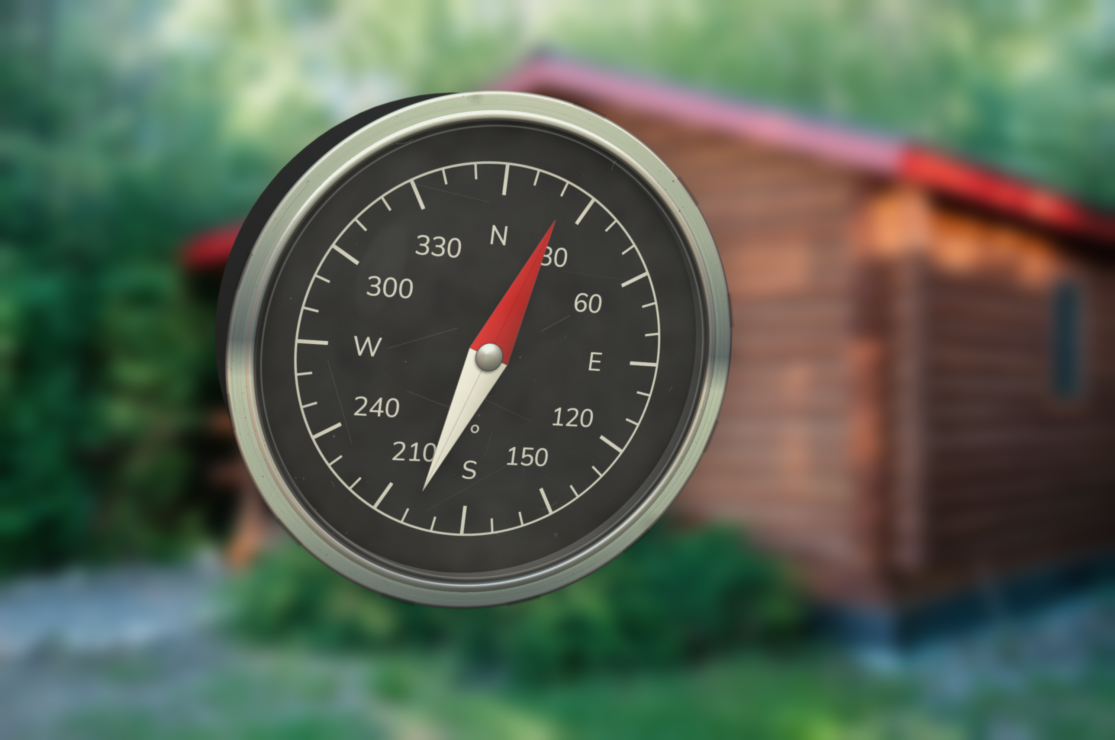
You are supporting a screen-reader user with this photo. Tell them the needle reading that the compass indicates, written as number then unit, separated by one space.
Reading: 20 °
